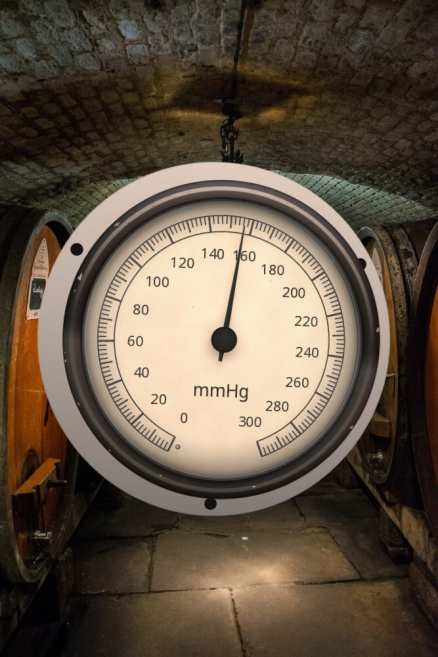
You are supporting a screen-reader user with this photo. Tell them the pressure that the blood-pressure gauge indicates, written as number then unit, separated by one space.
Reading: 156 mmHg
